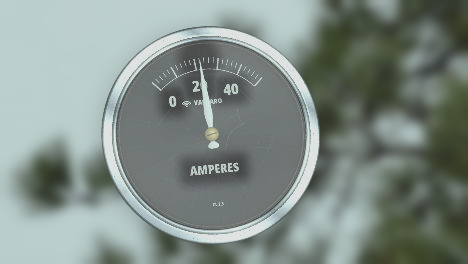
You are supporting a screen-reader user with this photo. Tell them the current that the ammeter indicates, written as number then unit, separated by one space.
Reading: 22 A
